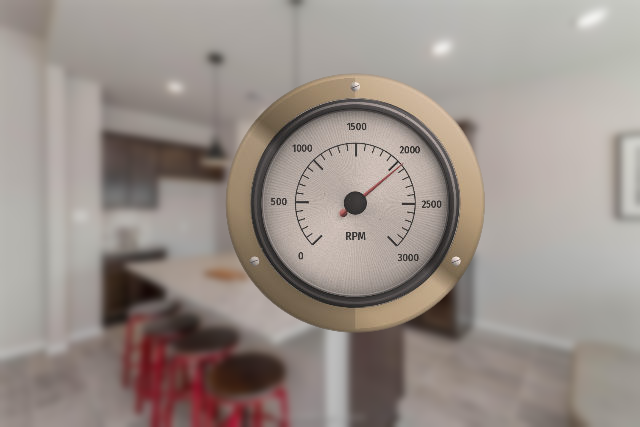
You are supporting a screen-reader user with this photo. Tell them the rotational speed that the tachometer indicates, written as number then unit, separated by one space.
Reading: 2050 rpm
